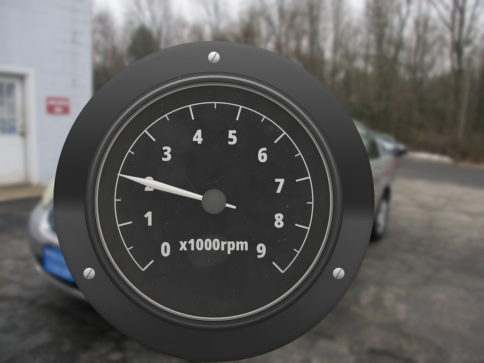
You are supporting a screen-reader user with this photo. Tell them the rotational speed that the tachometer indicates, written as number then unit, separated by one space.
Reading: 2000 rpm
